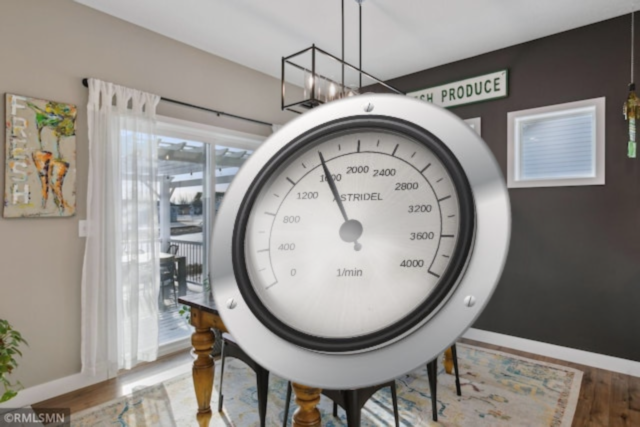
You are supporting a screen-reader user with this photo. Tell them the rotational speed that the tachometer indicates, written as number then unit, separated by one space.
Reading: 1600 rpm
